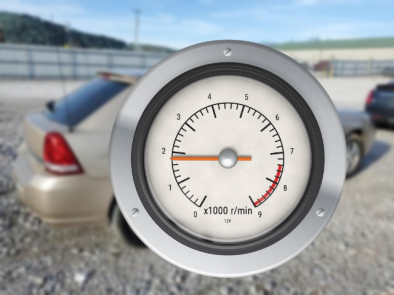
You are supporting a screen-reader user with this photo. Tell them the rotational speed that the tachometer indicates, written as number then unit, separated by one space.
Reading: 1800 rpm
